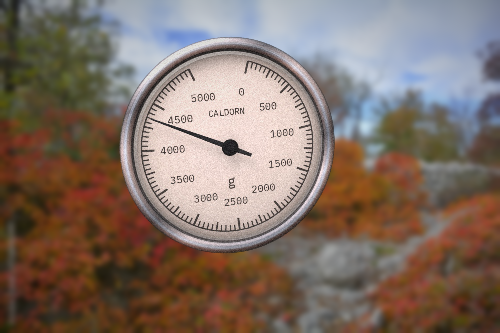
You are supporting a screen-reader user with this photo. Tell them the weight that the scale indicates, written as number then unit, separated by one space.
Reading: 4350 g
